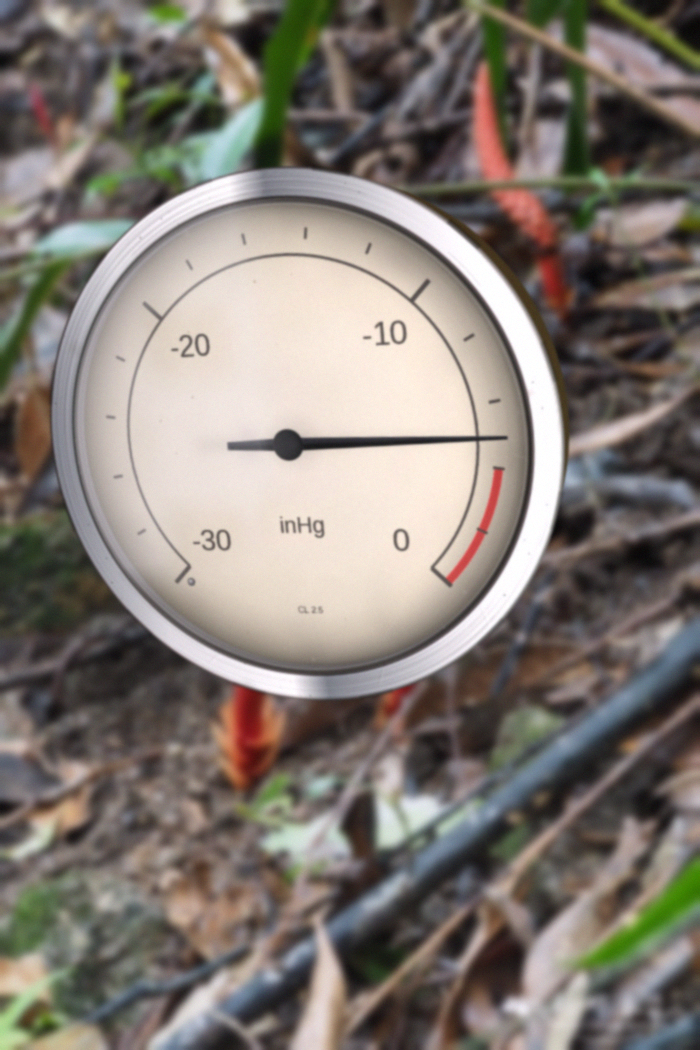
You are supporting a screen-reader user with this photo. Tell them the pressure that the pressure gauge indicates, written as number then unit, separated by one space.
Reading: -5 inHg
